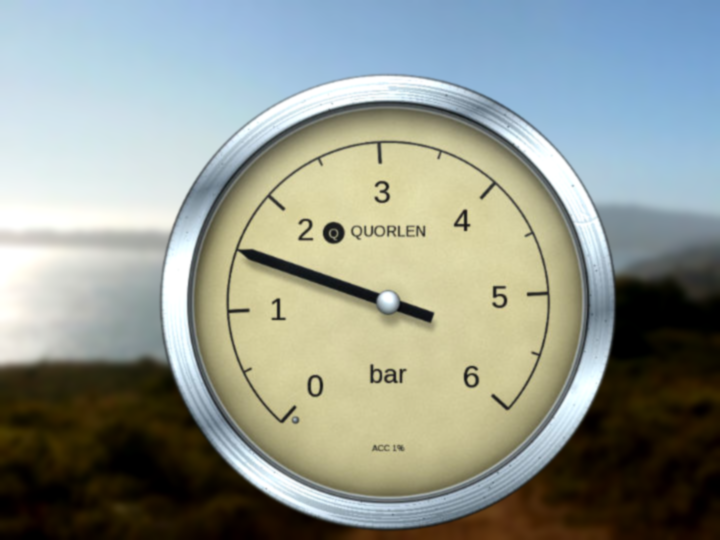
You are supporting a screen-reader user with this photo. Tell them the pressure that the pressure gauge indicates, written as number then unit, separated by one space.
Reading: 1.5 bar
